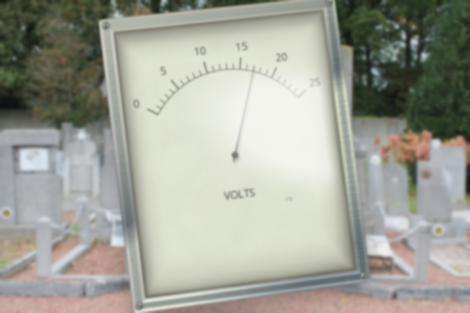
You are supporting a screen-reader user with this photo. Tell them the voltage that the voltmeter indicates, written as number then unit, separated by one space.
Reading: 17 V
